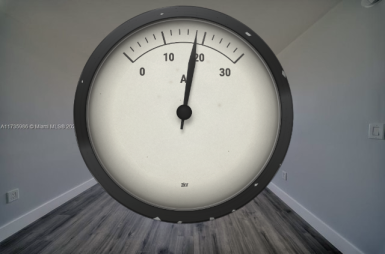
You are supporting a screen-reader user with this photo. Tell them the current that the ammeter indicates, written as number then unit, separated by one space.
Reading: 18 A
